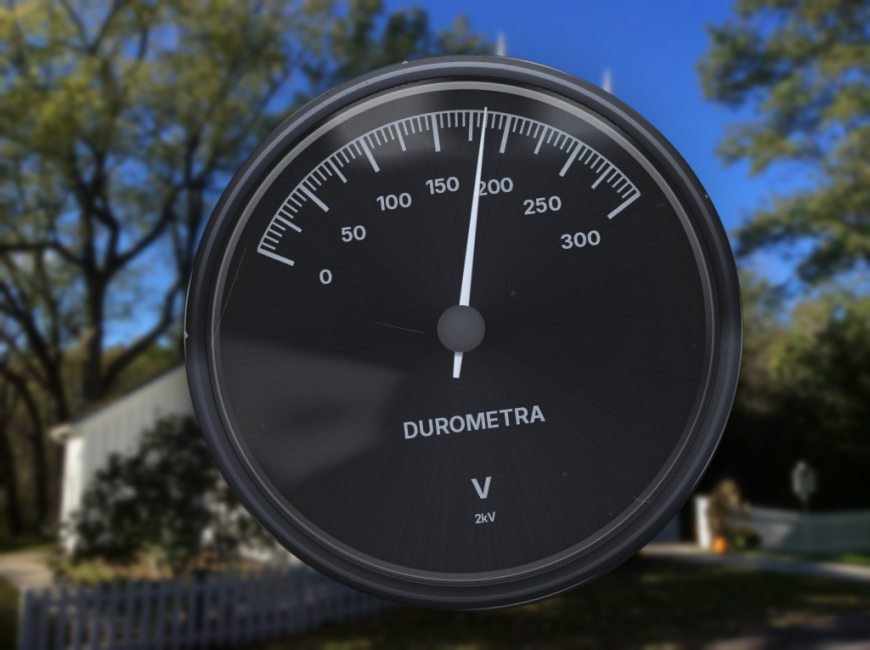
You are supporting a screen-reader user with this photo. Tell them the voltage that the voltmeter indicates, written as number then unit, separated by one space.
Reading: 185 V
